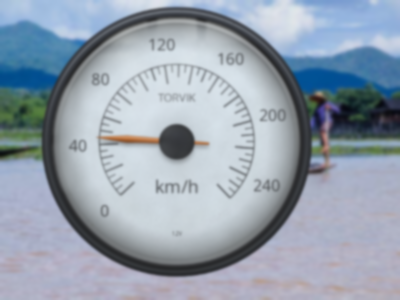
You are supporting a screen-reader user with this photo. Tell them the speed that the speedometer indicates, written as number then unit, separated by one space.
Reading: 45 km/h
